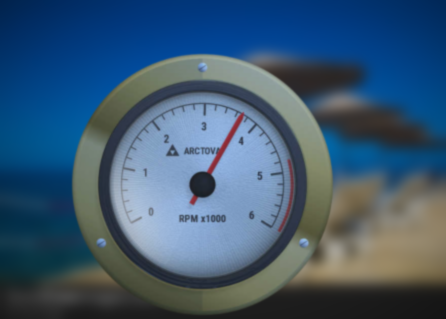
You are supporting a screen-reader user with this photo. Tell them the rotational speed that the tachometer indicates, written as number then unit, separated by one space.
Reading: 3700 rpm
